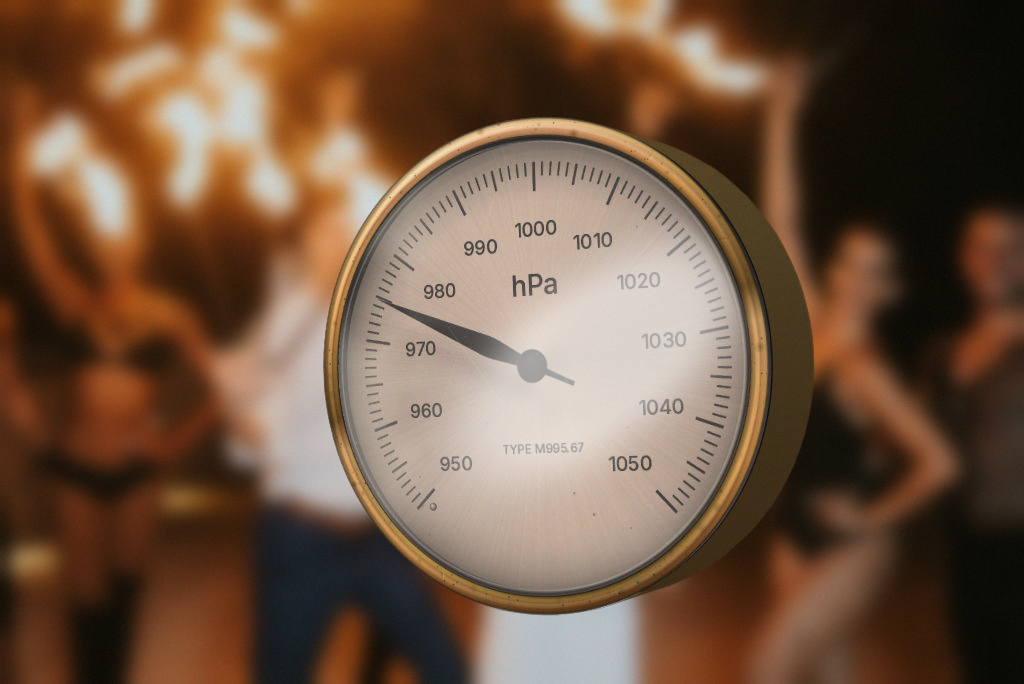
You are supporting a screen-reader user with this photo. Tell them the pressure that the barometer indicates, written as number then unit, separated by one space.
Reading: 975 hPa
